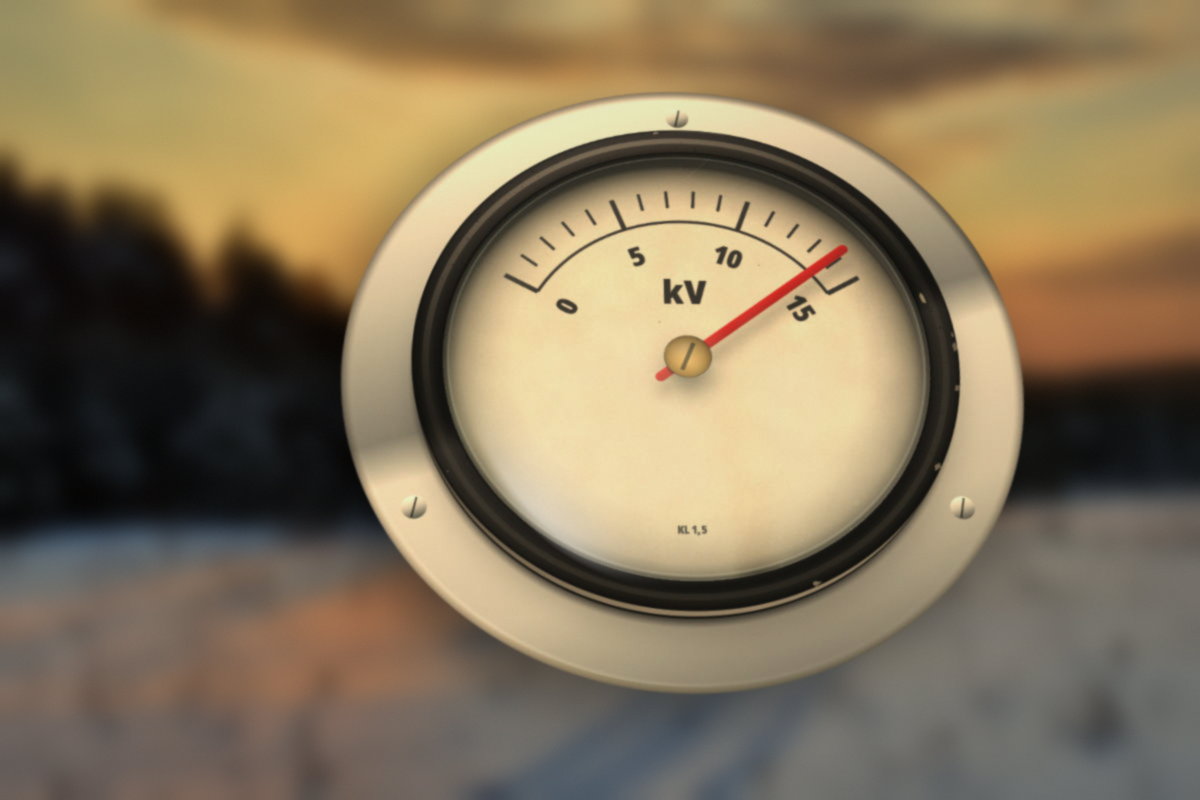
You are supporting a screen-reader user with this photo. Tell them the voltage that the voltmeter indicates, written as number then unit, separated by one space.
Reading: 14 kV
